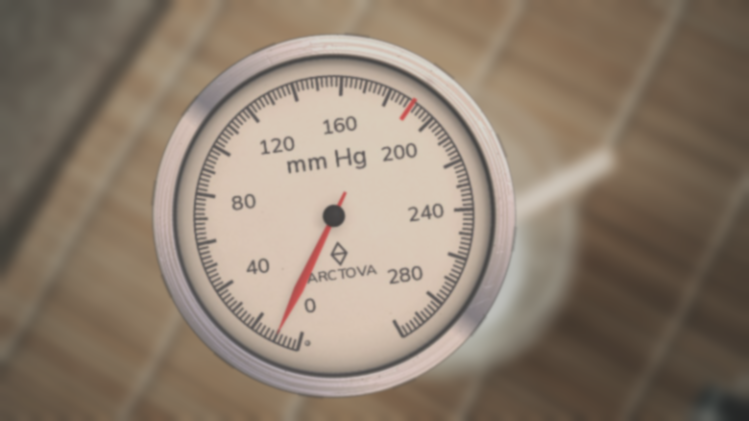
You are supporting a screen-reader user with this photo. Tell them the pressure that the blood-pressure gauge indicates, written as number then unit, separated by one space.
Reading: 10 mmHg
